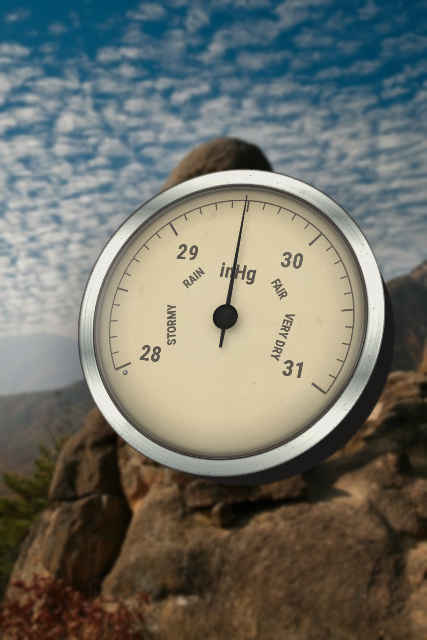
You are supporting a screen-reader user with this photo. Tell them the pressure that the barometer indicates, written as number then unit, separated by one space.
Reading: 29.5 inHg
